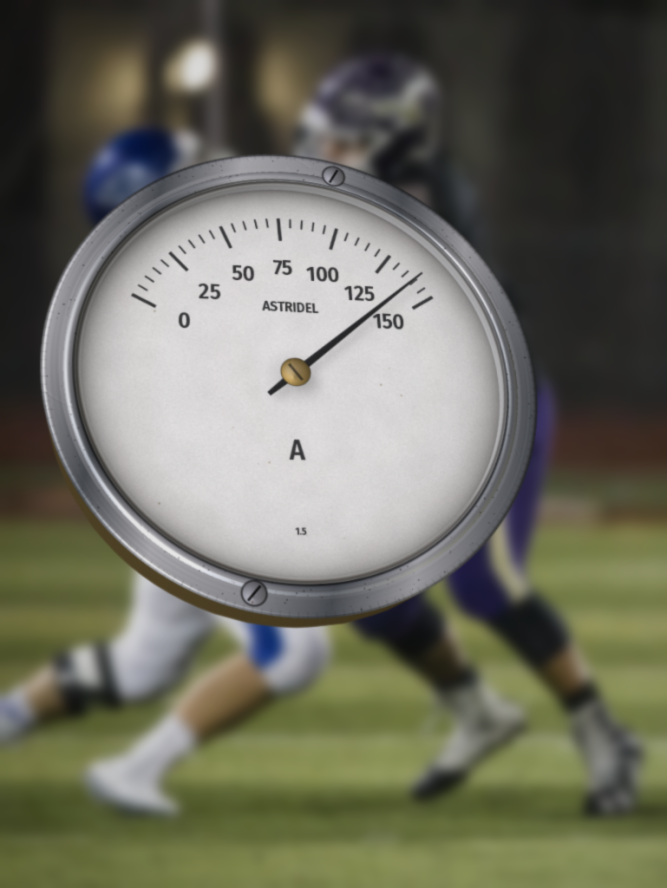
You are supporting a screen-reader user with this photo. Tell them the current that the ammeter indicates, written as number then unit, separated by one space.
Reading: 140 A
